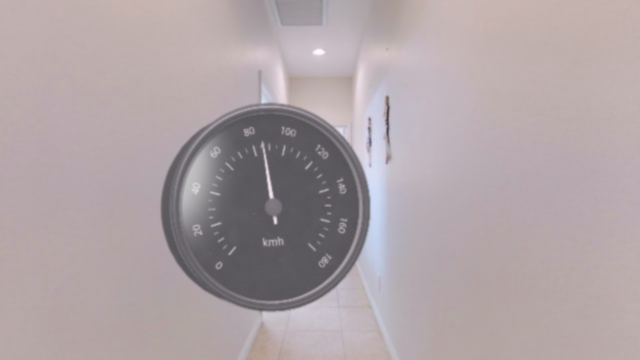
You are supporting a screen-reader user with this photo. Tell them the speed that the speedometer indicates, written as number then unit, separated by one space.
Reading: 85 km/h
